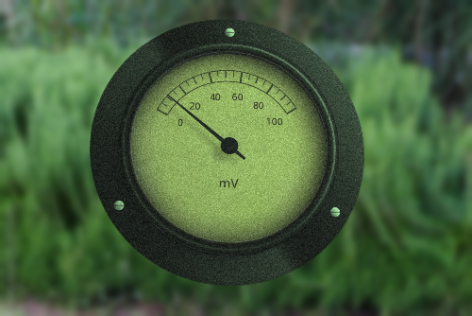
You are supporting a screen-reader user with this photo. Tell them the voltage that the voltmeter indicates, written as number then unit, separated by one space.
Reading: 10 mV
